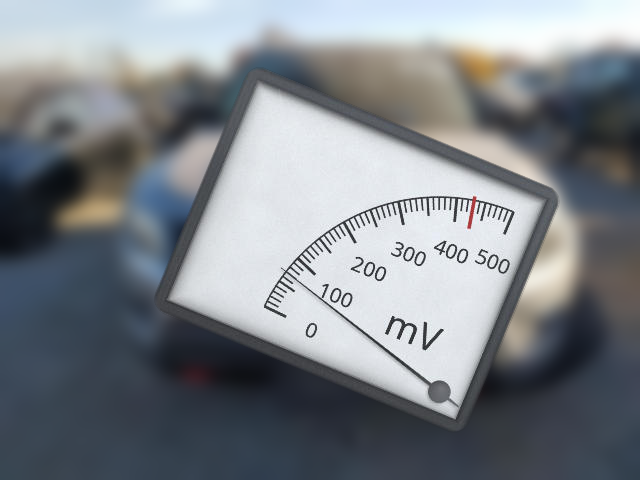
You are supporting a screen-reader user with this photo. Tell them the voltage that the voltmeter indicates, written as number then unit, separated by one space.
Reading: 70 mV
